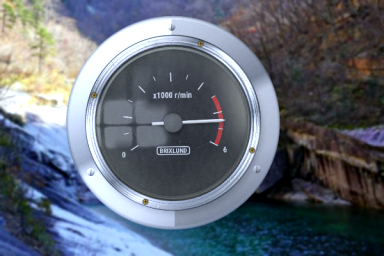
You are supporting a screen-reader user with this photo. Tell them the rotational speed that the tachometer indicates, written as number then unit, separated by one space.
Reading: 5250 rpm
